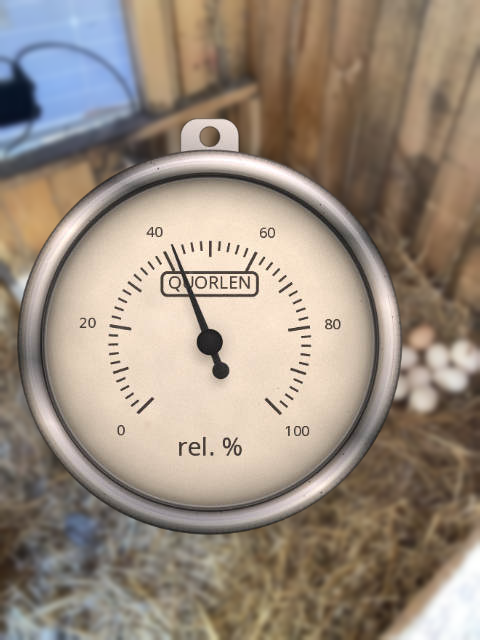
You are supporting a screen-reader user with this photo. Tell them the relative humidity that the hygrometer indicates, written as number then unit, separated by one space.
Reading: 42 %
